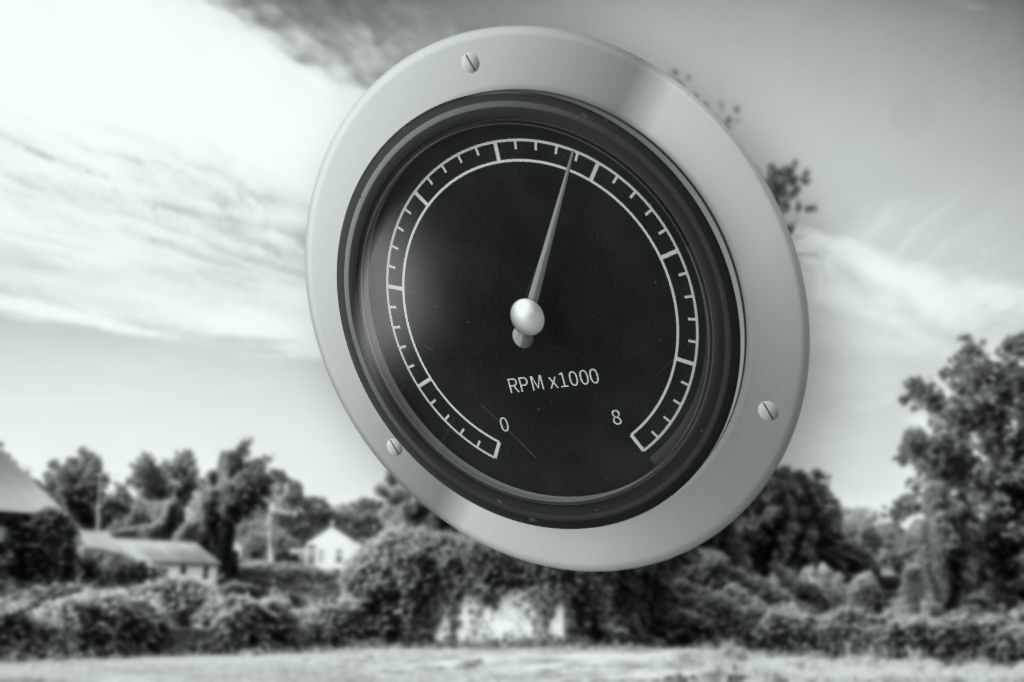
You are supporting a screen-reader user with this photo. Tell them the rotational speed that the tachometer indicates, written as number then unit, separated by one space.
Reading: 4800 rpm
